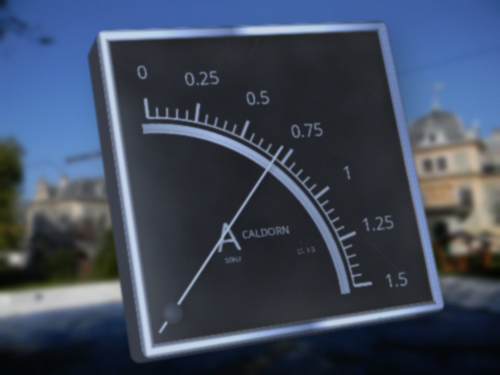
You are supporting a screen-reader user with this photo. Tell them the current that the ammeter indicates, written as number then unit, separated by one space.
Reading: 0.7 A
